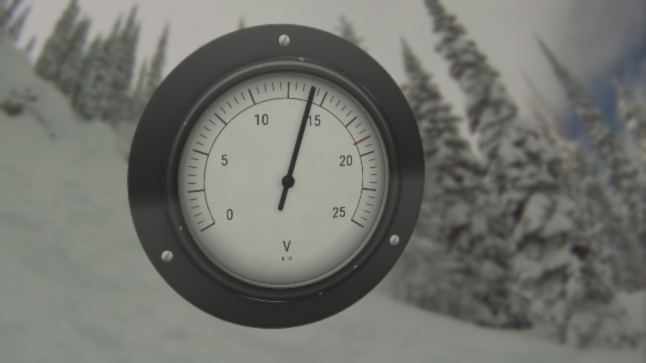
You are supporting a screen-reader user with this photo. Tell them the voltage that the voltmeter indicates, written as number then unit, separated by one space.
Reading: 14 V
